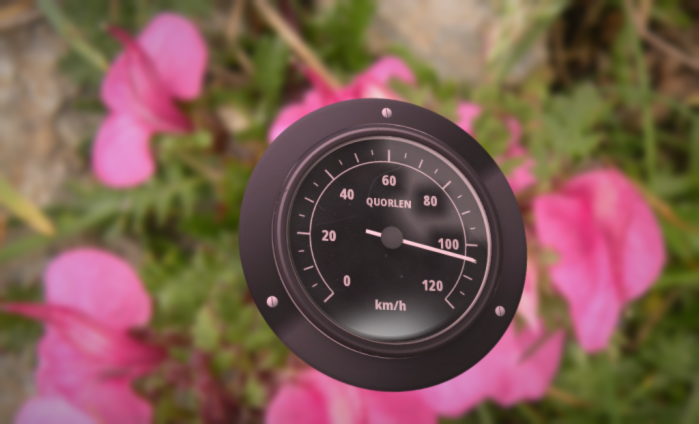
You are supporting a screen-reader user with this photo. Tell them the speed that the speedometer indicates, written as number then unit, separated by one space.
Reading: 105 km/h
